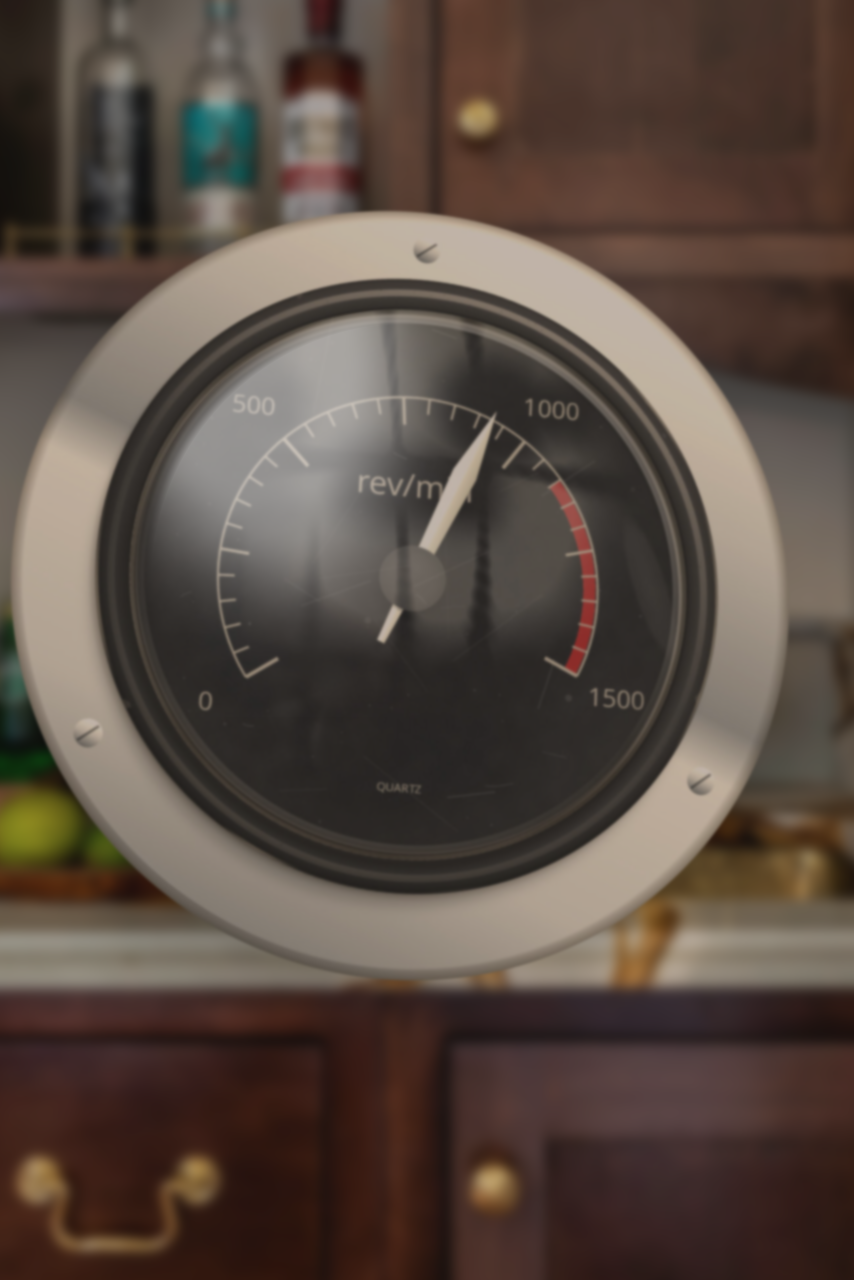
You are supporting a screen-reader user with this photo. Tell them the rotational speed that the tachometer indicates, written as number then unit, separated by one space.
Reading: 925 rpm
